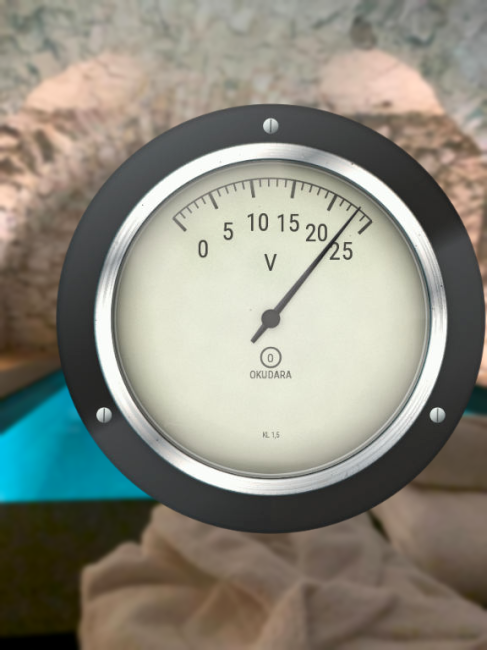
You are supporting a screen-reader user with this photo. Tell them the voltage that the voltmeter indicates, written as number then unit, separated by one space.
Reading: 23 V
